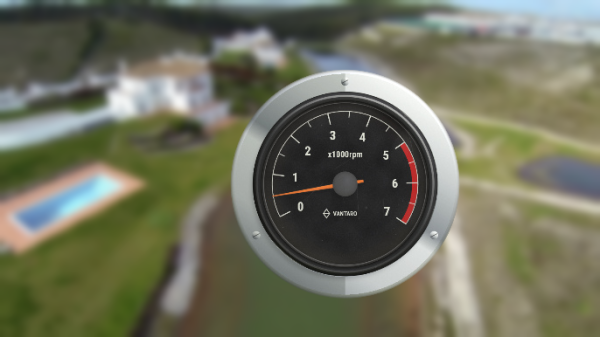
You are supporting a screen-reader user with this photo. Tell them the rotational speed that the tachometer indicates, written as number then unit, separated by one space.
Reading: 500 rpm
